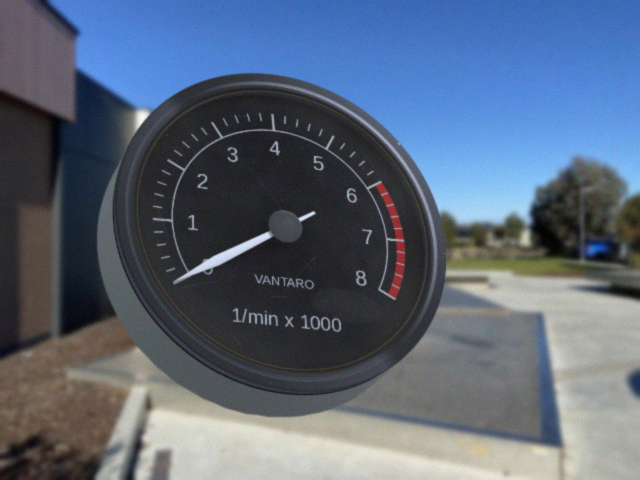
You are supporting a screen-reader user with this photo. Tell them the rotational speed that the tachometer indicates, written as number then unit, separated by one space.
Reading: 0 rpm
